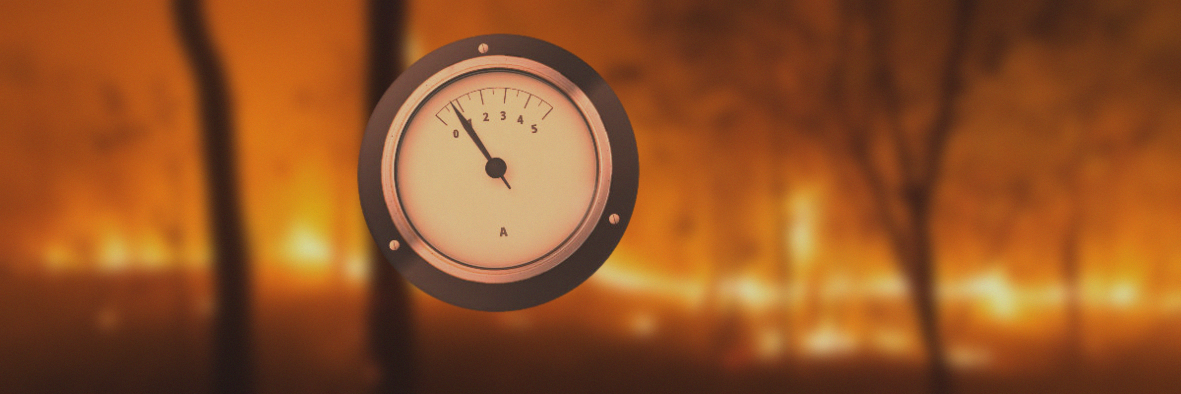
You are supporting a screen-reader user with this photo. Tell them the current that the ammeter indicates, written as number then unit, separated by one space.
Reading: 0.75 A
